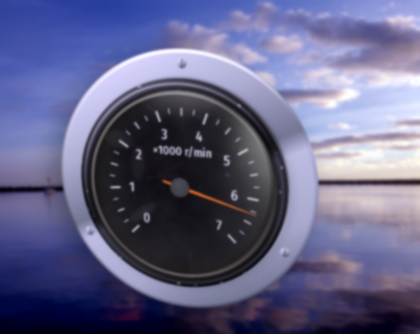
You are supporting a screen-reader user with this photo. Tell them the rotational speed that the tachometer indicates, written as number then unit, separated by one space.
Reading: 6250 rpm
